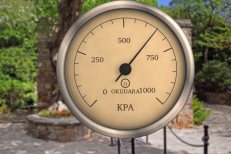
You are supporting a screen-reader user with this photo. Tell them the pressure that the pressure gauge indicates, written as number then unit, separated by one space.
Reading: 650 kPa
